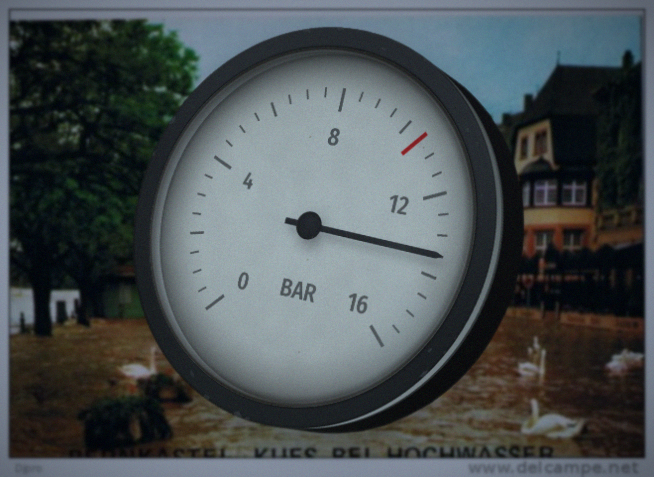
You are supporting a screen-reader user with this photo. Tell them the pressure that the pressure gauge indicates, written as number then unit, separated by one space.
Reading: 13.5 bar
